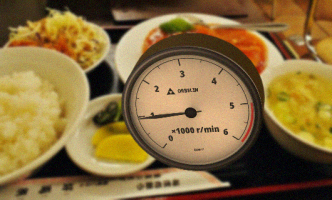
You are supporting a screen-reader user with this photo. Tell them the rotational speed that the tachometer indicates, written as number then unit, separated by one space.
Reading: 1000 rpm
